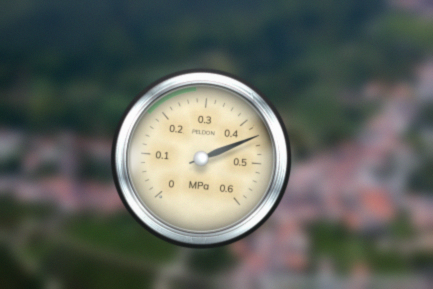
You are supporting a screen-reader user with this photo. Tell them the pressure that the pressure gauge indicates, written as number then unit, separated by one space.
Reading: 0.44 MPa
